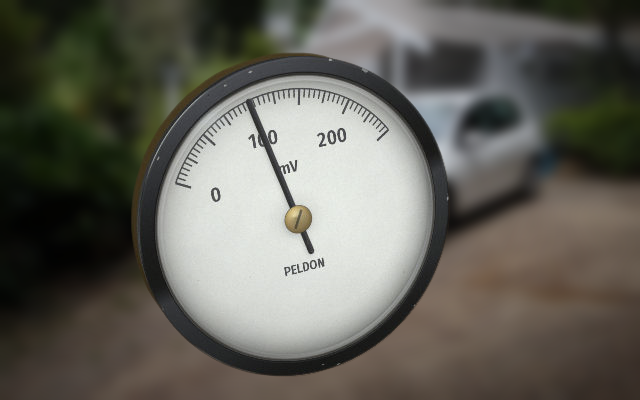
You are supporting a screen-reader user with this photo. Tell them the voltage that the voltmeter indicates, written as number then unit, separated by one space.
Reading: 100 mV
